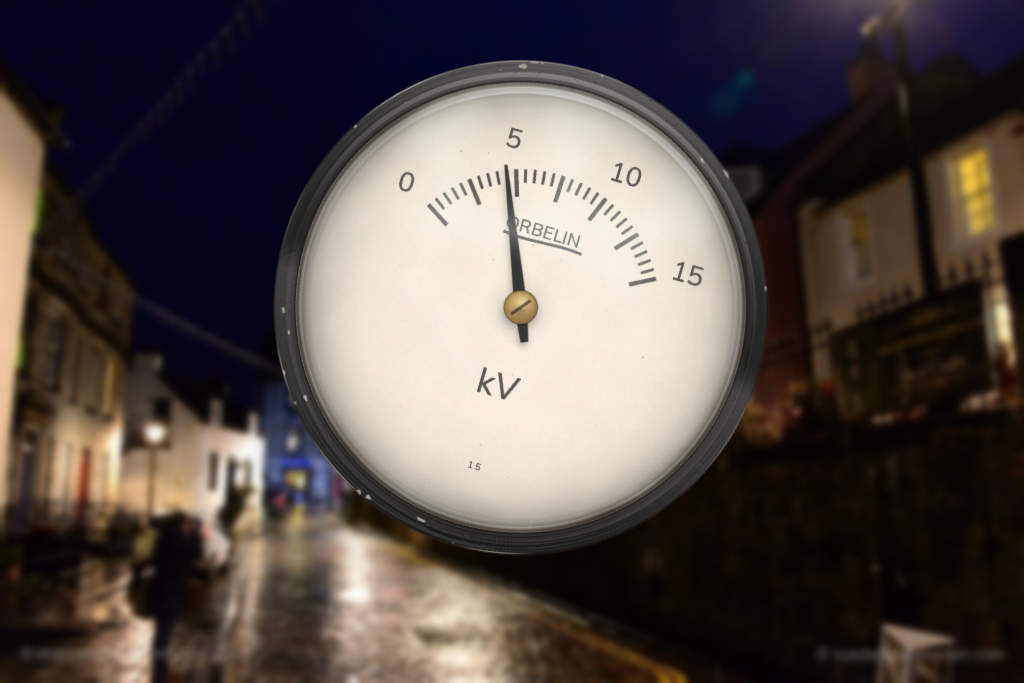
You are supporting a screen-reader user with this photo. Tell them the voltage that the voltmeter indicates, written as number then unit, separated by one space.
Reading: 4.5 kV
